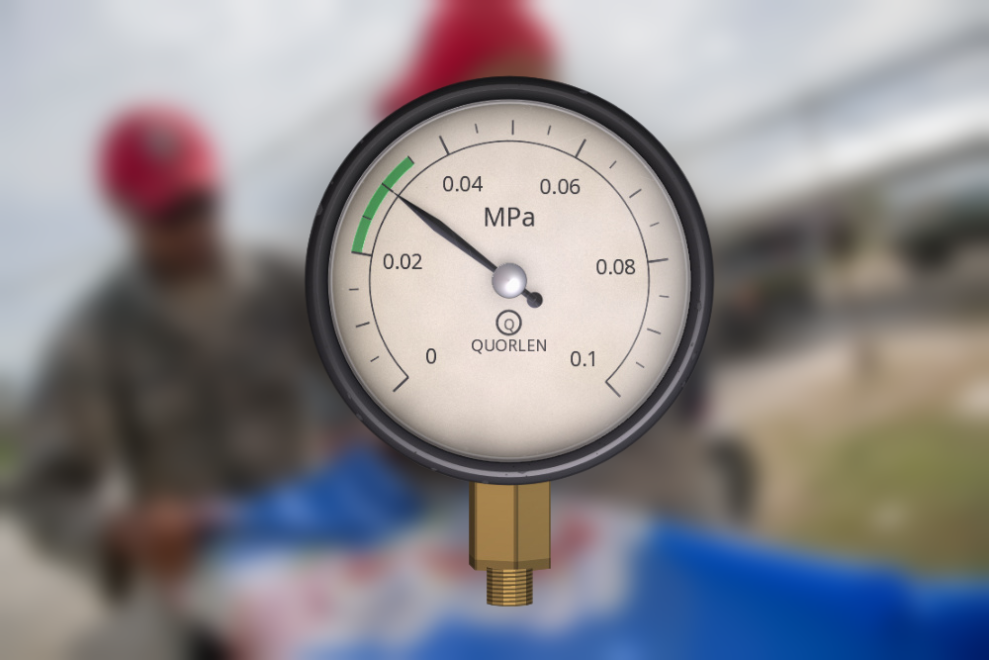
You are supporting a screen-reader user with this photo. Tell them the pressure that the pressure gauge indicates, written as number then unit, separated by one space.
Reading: 0.03 MPa
